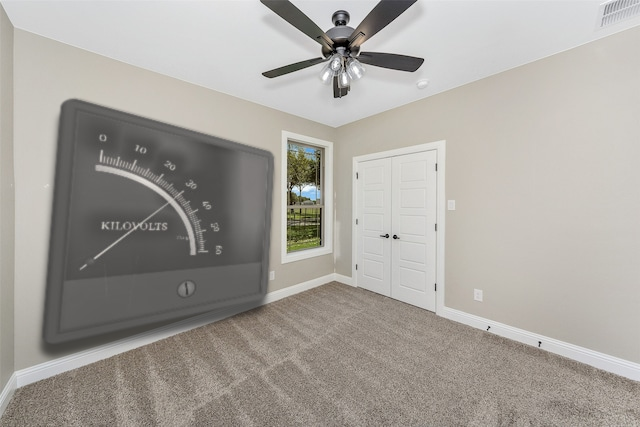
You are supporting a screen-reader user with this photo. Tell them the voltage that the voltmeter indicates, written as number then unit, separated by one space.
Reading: 30 kV
